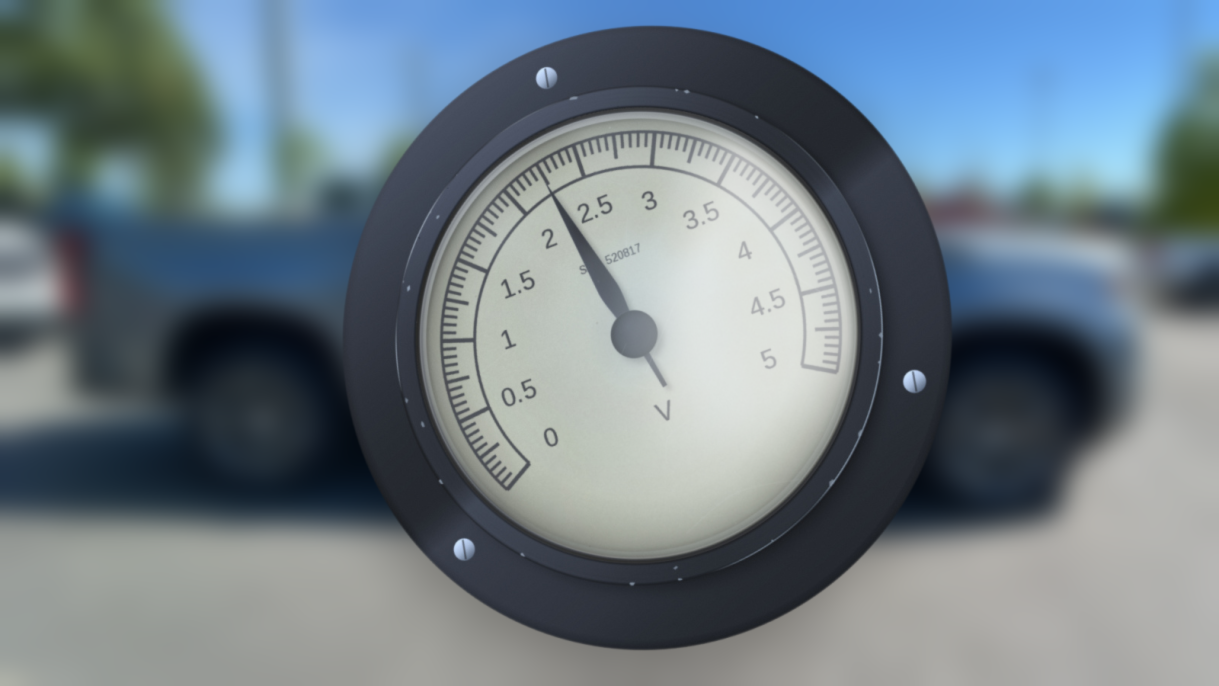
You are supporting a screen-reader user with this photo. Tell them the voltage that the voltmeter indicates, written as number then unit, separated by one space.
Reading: 2.25 V
